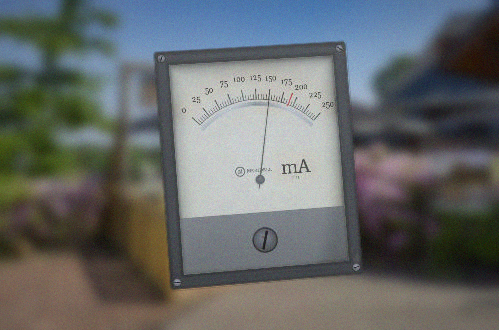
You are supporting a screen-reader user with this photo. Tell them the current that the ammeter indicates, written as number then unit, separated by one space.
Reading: 150 mA
